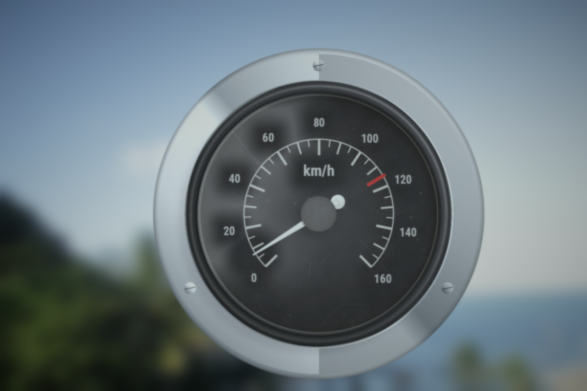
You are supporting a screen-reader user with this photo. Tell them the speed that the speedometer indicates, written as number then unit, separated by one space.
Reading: 7.5 km/h
